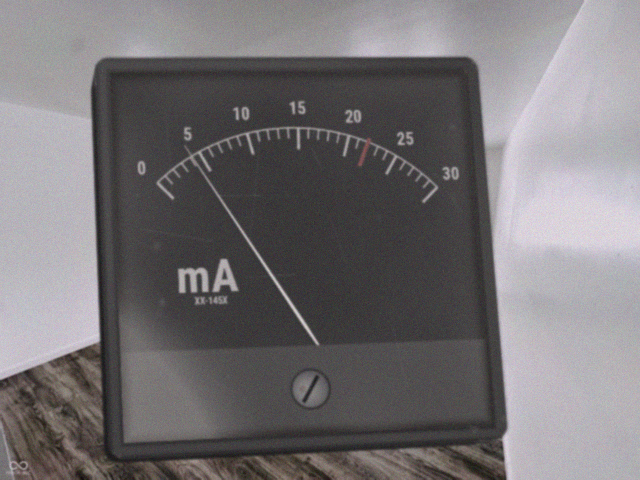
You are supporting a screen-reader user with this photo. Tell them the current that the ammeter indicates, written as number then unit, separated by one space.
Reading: 4 mA
